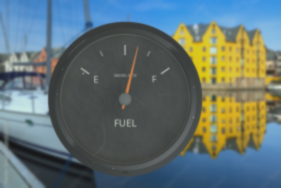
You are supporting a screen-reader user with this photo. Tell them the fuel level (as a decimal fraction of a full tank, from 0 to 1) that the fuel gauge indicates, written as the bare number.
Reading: 0.625
